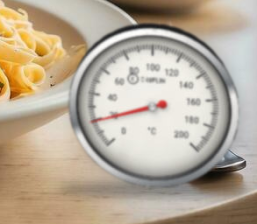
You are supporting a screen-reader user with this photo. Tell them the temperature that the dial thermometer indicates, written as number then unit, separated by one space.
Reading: 20 °C
